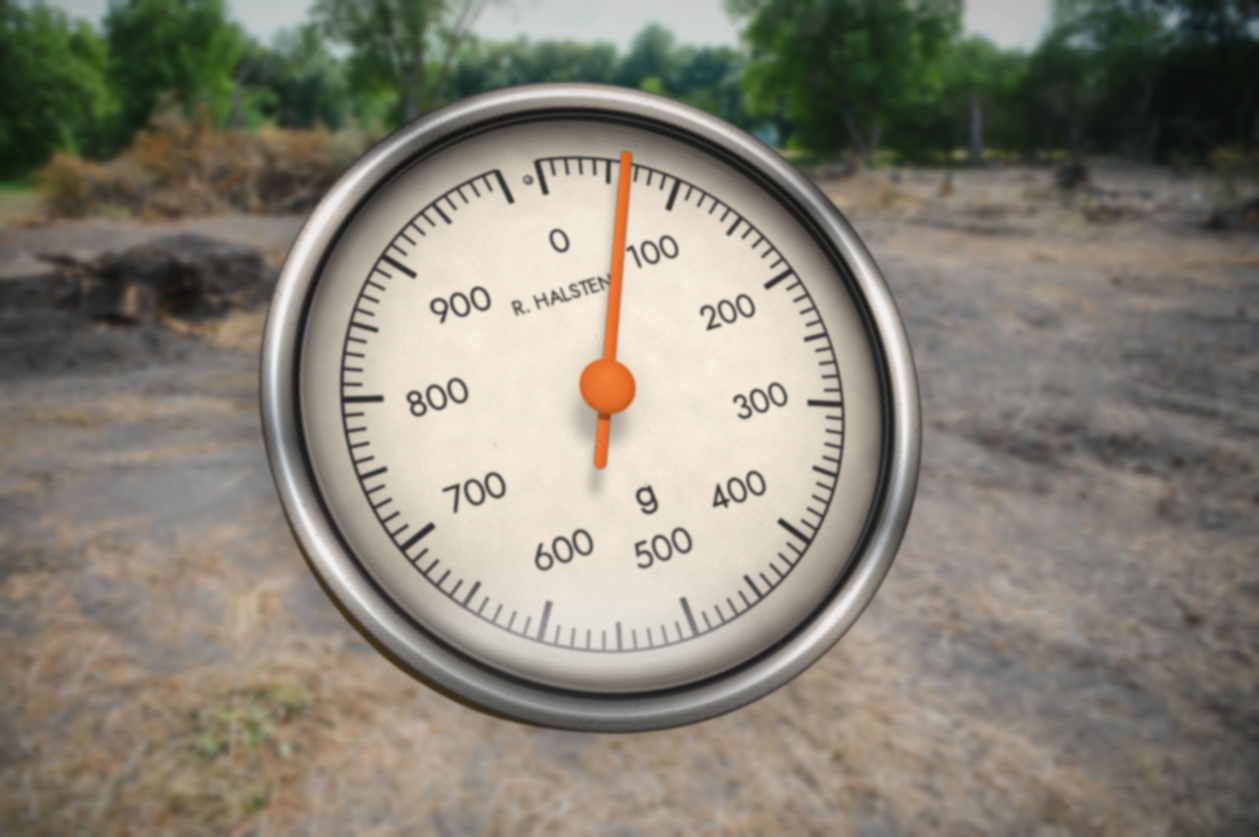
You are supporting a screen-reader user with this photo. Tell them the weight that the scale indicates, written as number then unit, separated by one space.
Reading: 60 g
